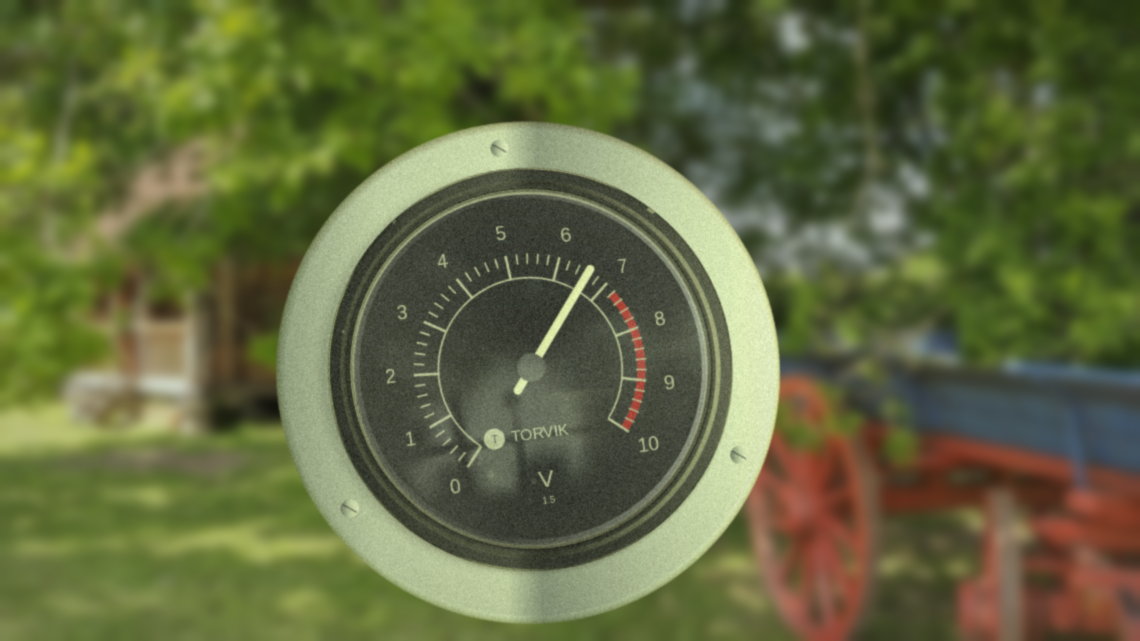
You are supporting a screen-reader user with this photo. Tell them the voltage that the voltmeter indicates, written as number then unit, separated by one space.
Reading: 6.6 V
